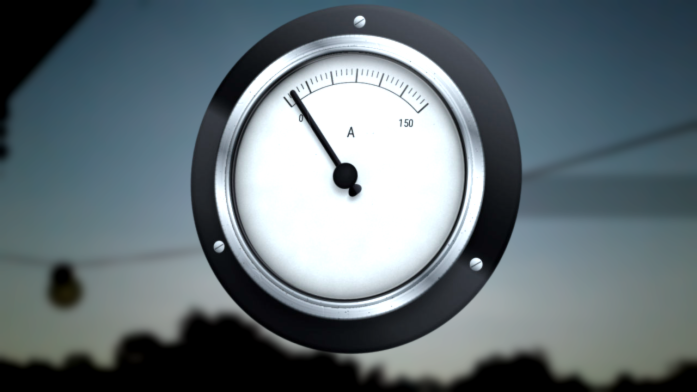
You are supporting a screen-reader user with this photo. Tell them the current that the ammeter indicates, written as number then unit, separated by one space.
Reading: 10 A
